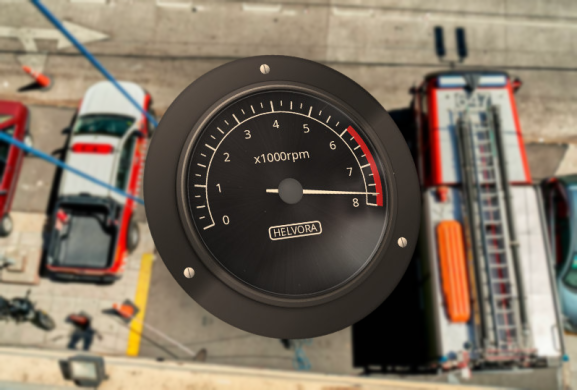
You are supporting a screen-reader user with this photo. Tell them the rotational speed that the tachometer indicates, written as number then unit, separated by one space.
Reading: 7750 rpm
